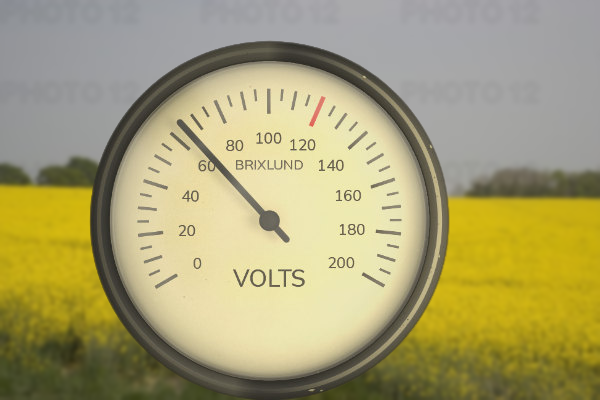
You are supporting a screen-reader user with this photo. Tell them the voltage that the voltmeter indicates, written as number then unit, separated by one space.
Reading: 65 V
